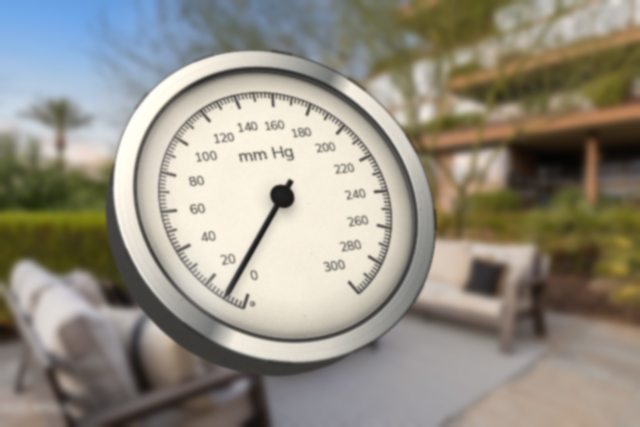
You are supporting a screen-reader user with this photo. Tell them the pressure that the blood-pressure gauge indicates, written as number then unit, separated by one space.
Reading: 10 mmHg
